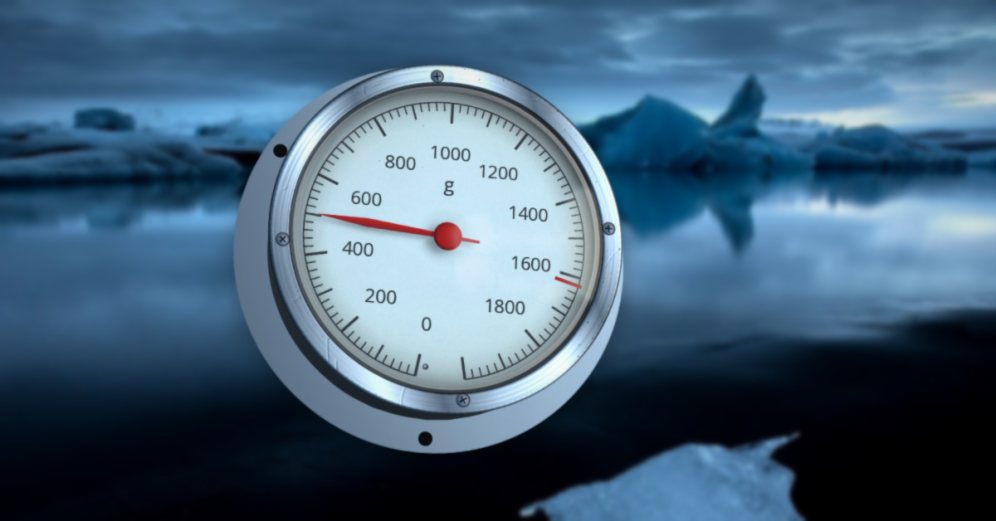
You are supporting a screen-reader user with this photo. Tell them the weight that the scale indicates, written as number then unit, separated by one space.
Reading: 500 g
